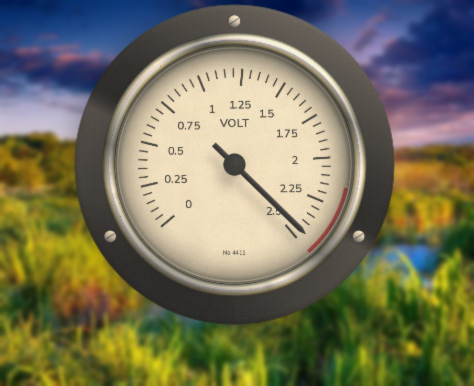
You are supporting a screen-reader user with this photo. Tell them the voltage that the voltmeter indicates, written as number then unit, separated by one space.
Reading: 2.45 V
